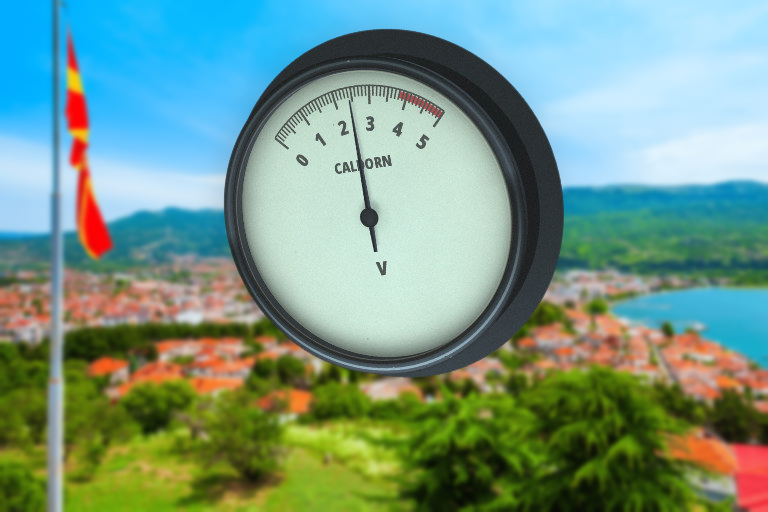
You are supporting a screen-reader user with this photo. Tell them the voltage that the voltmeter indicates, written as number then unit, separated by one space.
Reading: 2.5 V
